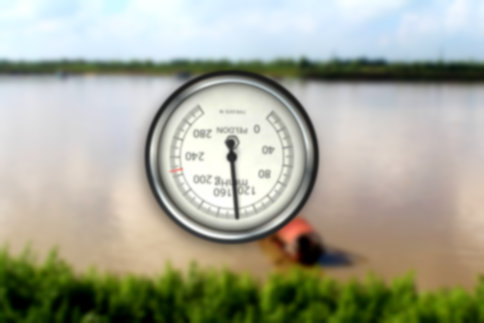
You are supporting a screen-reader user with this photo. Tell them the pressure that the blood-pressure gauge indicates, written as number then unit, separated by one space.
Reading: 140 mmHg
